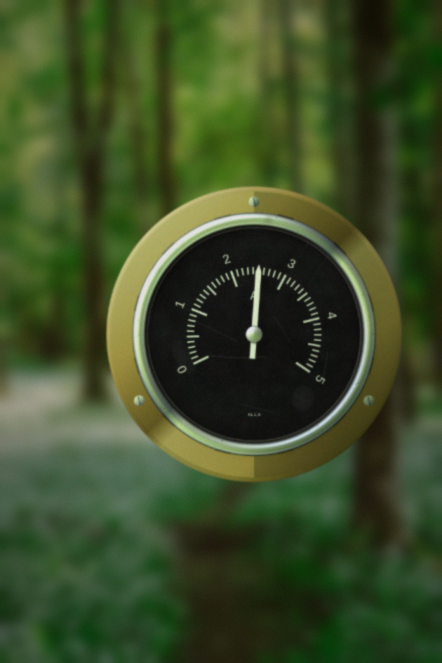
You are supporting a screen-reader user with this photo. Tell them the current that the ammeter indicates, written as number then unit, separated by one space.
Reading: 2.5 A
